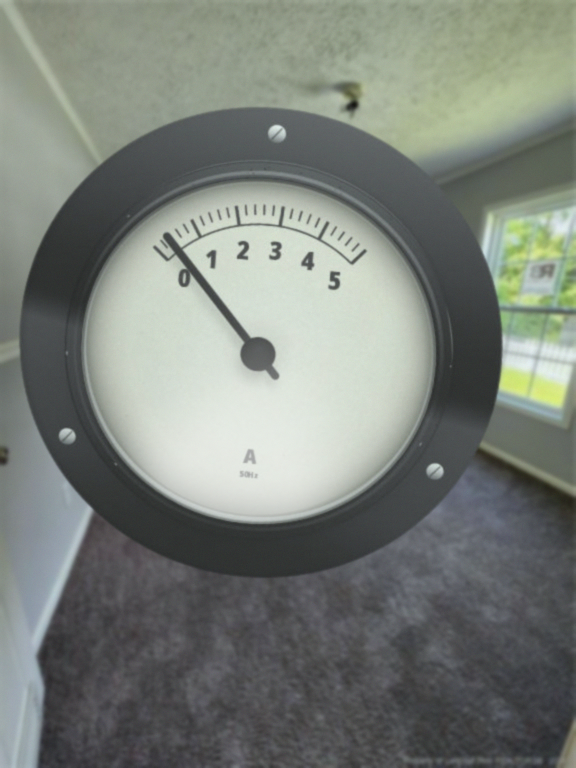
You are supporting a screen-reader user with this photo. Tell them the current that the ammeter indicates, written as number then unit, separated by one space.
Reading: 0.4 A
